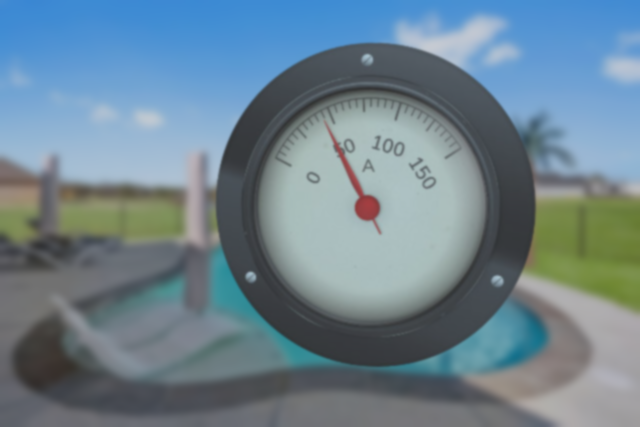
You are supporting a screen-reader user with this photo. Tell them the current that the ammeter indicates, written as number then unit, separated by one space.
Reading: 45 A
